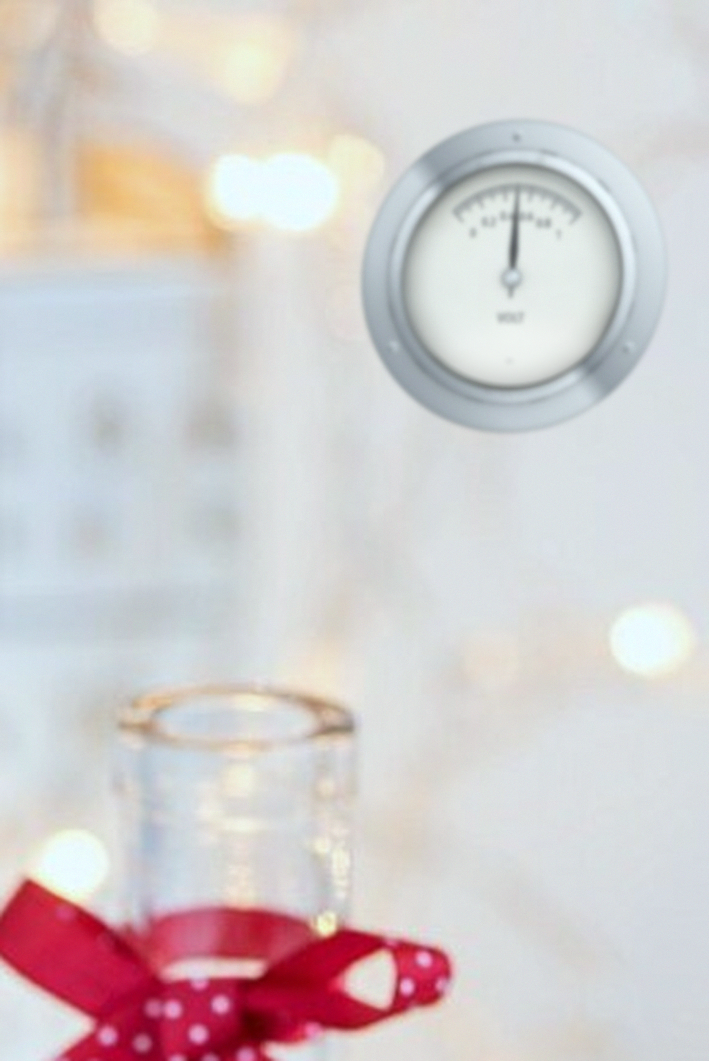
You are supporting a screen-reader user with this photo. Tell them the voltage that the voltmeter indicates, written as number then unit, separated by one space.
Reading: 0.5 V
